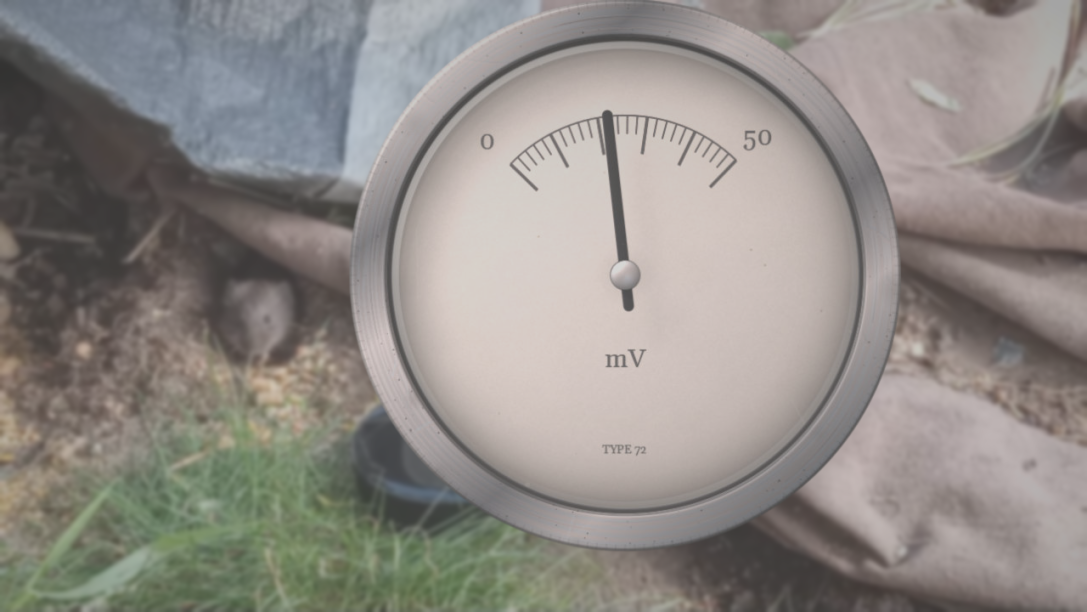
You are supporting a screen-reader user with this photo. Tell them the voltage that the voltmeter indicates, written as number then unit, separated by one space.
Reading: 22 mV
